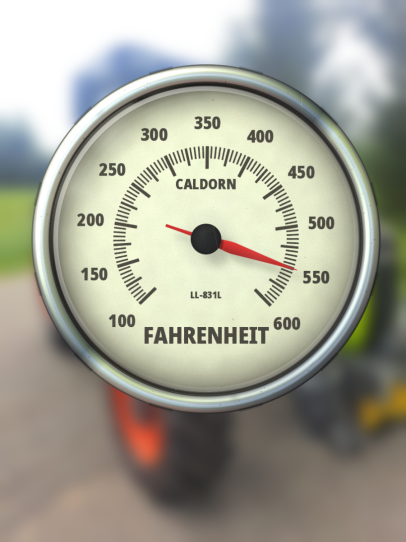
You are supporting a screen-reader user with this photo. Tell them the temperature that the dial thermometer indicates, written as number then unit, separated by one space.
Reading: 550 °F
